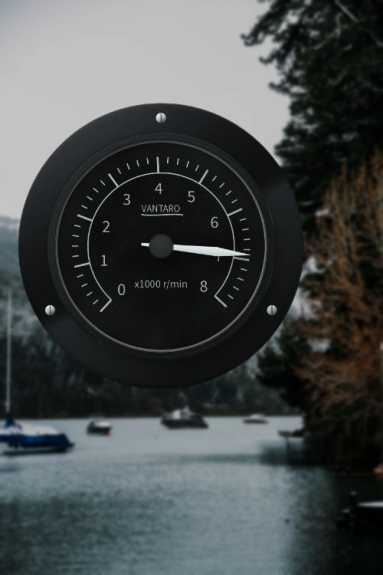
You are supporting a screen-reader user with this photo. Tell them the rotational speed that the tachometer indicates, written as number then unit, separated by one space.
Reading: 6900 rpm
